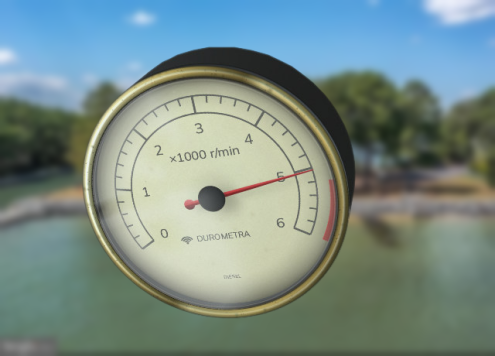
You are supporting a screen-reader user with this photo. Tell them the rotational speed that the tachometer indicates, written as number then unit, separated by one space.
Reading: 5000 rpm
